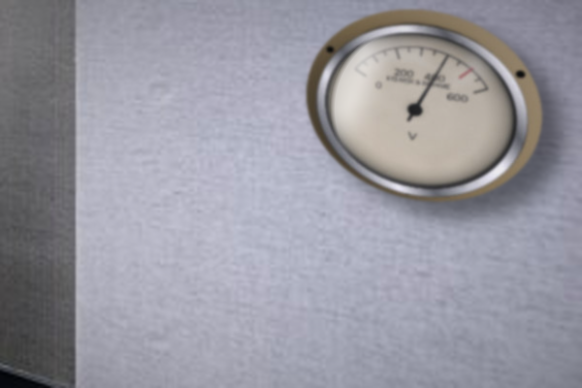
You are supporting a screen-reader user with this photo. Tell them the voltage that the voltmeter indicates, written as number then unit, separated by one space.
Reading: 400 V
